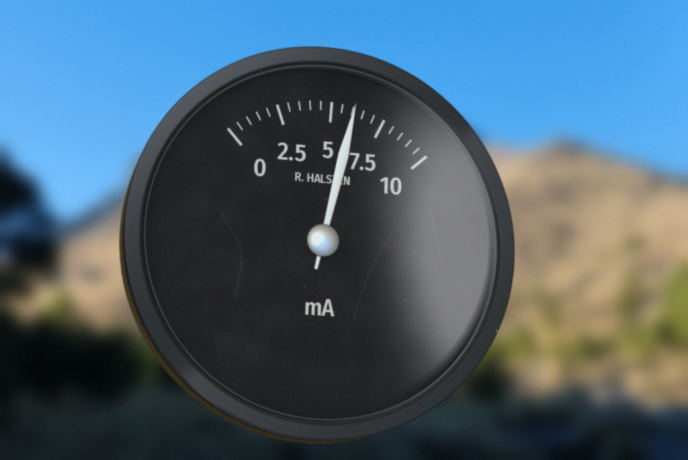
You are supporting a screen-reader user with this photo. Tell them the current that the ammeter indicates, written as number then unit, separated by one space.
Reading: 6 mA
